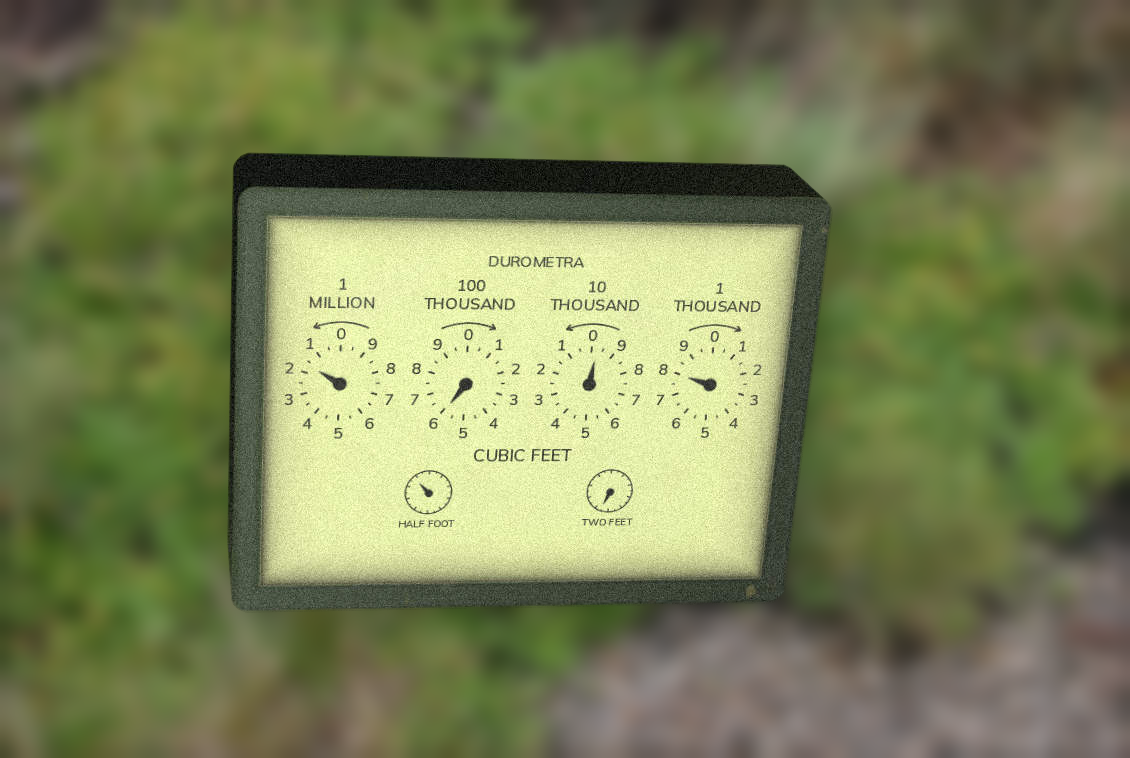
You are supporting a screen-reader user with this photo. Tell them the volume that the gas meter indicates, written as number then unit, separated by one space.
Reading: 159800 ft³
